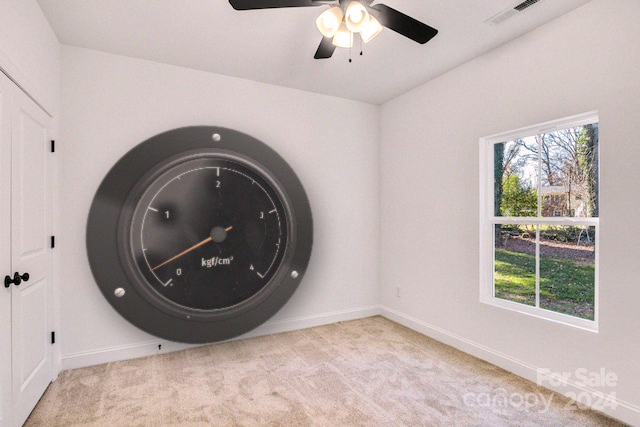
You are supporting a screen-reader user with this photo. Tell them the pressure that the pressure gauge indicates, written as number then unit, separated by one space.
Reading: 0.25 kg/cm²
